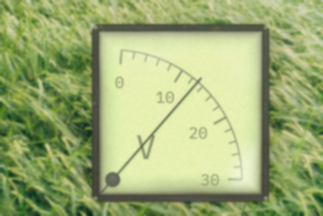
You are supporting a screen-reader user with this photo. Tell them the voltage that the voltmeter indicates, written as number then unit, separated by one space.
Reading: 13 V
